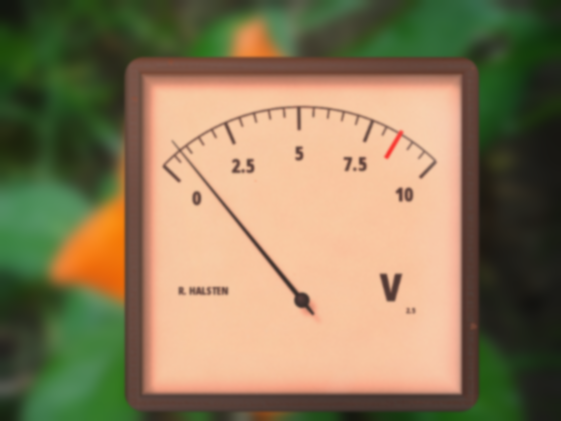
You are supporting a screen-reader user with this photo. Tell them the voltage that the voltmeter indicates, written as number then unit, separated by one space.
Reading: 0.75 V
